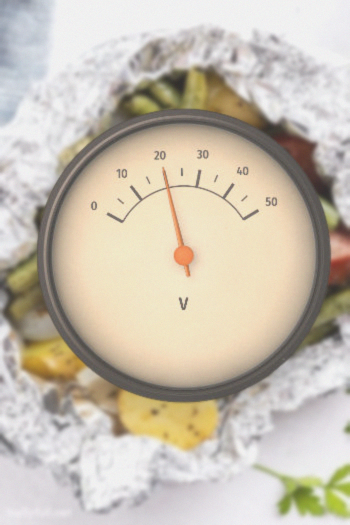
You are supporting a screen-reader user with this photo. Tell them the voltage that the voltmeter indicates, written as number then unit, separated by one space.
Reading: 20 V
